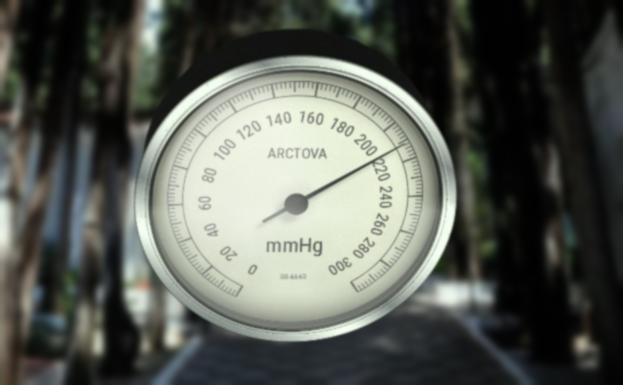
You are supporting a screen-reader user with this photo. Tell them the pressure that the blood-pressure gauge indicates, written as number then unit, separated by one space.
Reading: 210 mmHg
